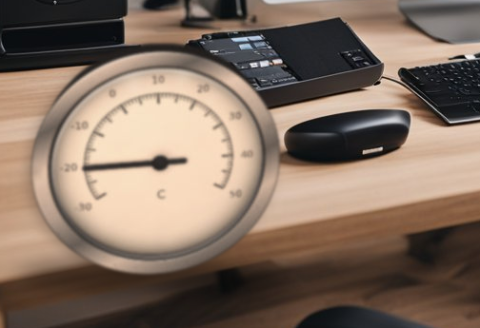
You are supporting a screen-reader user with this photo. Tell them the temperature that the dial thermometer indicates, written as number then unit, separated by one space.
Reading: -20 °C
